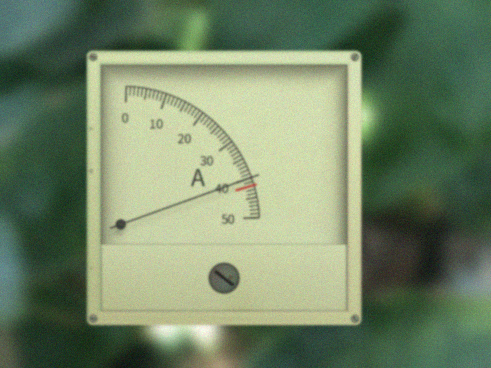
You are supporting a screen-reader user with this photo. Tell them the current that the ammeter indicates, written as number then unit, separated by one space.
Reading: 40 A
